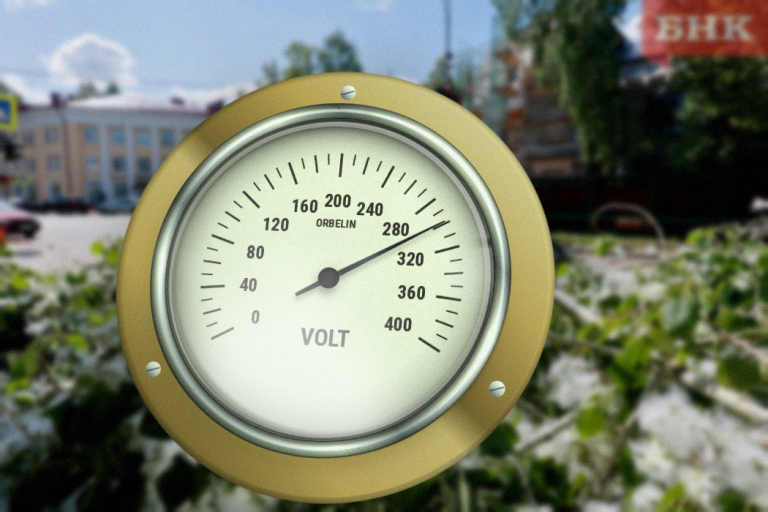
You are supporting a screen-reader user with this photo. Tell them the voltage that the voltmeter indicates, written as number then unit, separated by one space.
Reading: 300 V
